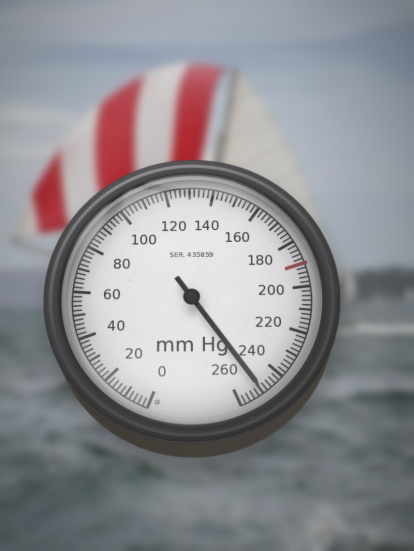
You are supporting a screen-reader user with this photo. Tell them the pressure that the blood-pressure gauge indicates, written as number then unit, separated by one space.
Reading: 250 mmHg
